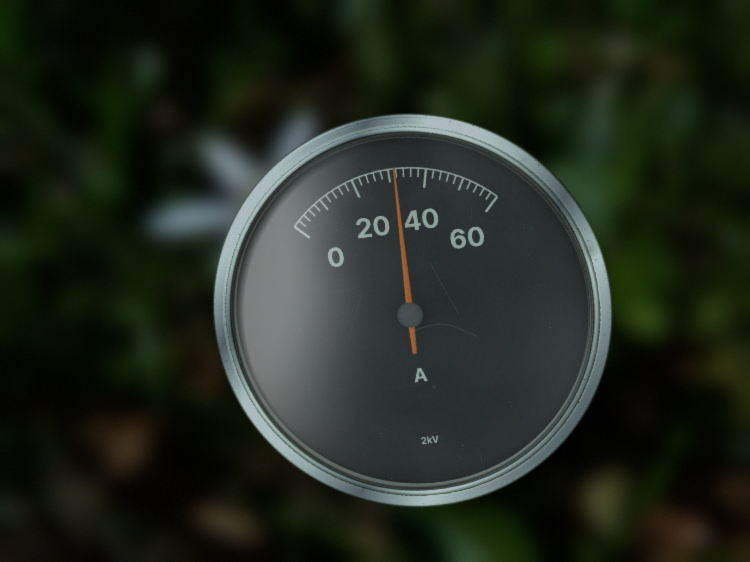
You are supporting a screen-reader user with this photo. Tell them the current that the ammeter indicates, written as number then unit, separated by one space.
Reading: 32 A
